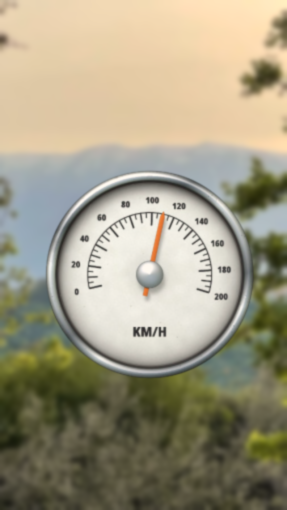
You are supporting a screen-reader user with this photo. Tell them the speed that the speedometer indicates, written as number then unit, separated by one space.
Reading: 110 km/h
